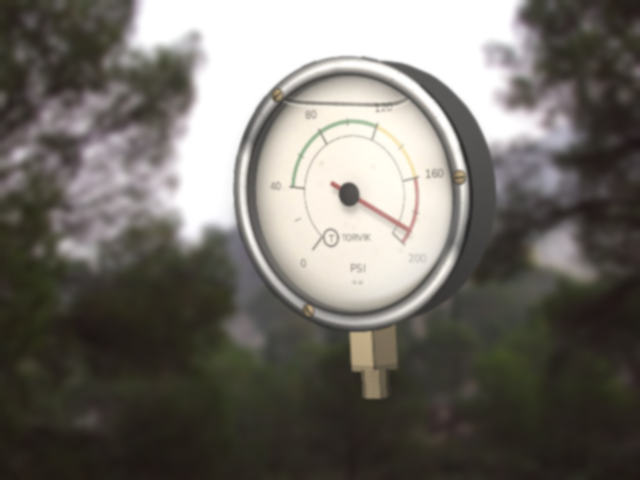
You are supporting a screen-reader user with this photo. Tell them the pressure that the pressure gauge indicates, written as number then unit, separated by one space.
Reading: 190 psi
